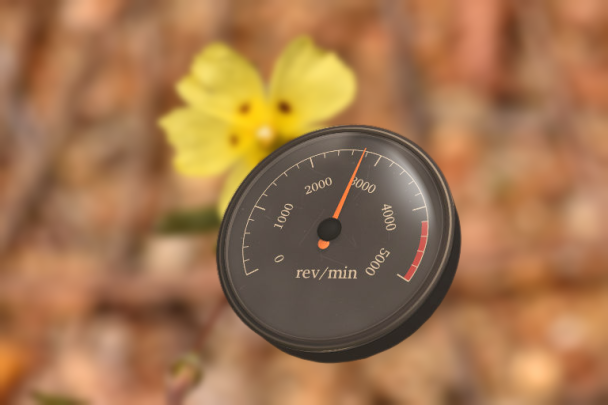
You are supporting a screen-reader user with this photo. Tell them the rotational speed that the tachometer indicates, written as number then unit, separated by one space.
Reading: 2800 rpm
